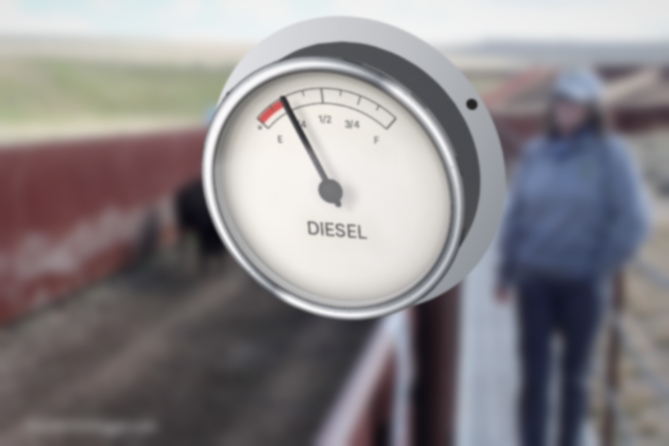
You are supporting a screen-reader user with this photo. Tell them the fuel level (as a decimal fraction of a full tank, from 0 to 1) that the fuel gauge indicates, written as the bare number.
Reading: 0.25
